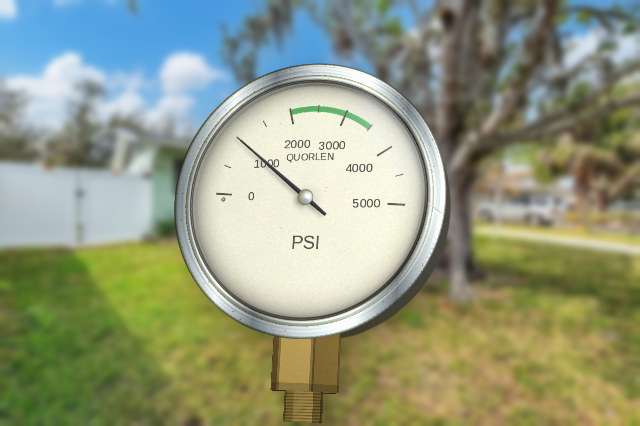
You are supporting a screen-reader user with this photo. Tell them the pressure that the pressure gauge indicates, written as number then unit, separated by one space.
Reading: 1000 psi
